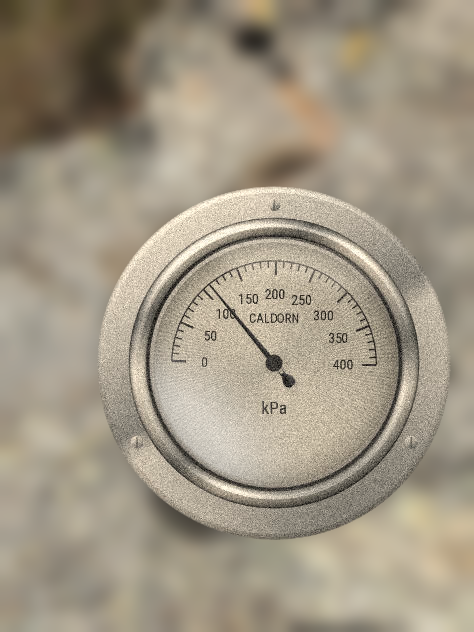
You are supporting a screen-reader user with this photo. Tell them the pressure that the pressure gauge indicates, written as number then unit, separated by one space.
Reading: 110 kPa
